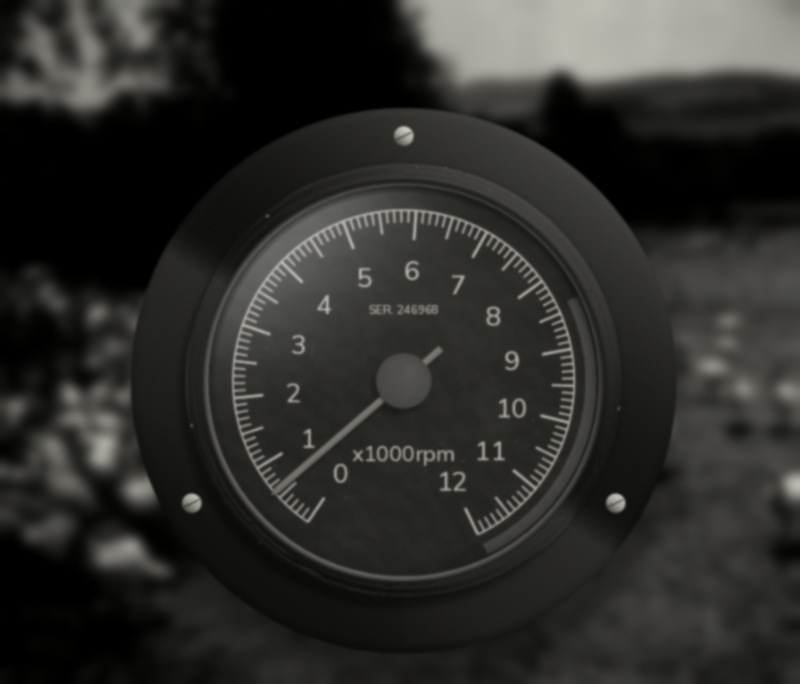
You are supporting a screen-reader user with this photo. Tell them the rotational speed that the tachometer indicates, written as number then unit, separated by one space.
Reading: 600 rpm
